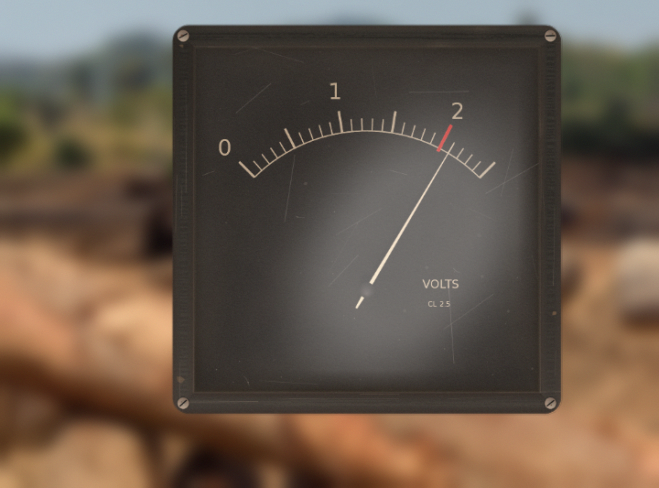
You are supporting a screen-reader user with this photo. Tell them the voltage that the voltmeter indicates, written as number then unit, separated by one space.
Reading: 2.1 V
